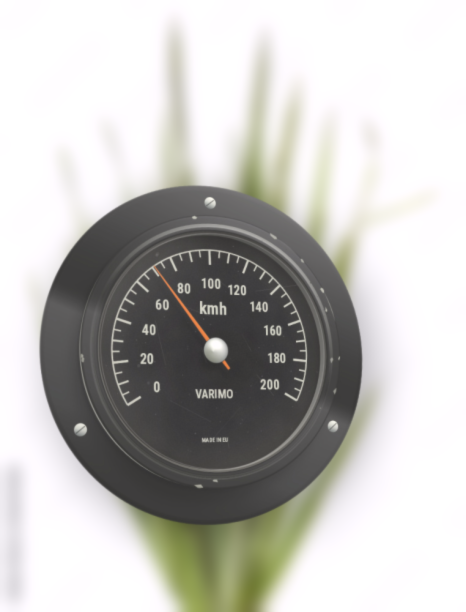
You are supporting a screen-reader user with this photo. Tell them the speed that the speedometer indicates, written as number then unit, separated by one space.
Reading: 70 km/h
